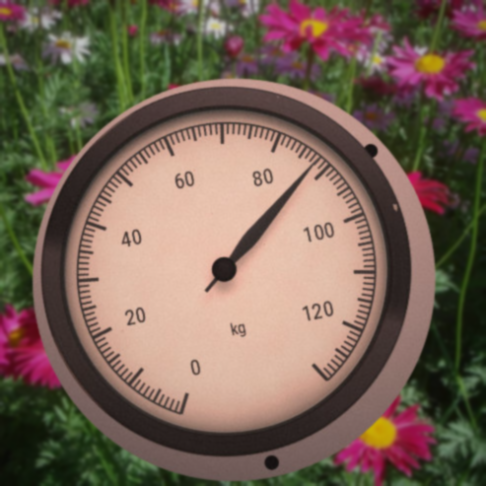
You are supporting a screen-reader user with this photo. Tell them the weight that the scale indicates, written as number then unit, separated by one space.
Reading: 88 kg
